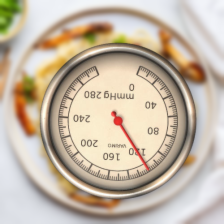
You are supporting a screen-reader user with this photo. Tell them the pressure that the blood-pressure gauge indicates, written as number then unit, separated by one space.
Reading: 120 mmHg
